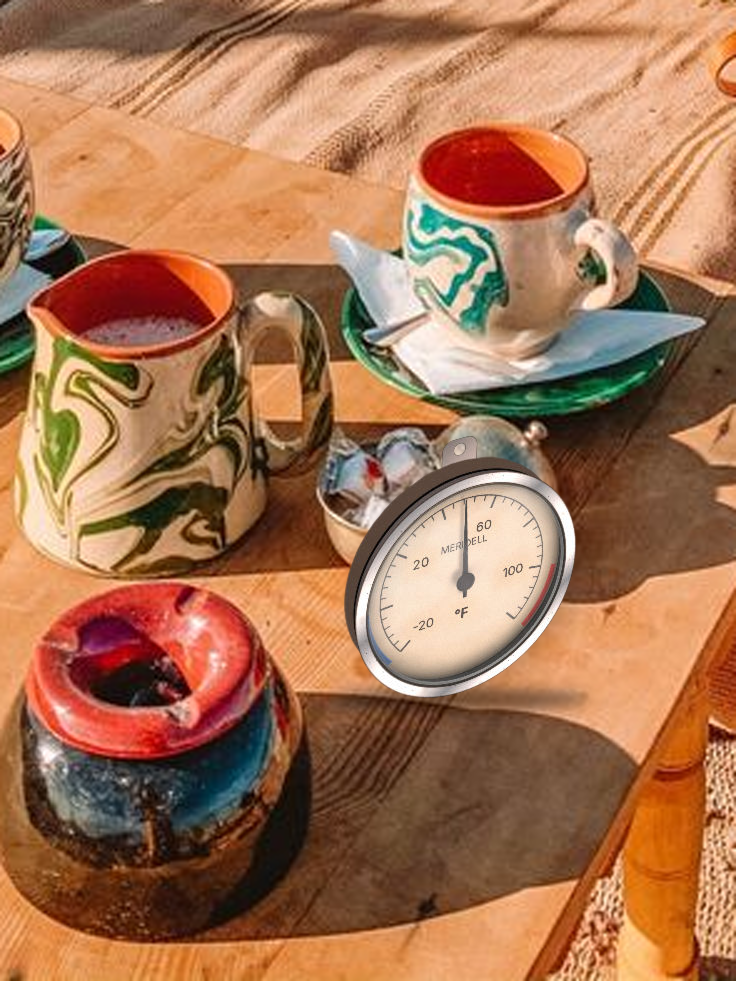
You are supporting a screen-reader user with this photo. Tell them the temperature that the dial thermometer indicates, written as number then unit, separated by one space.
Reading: 48 °F
